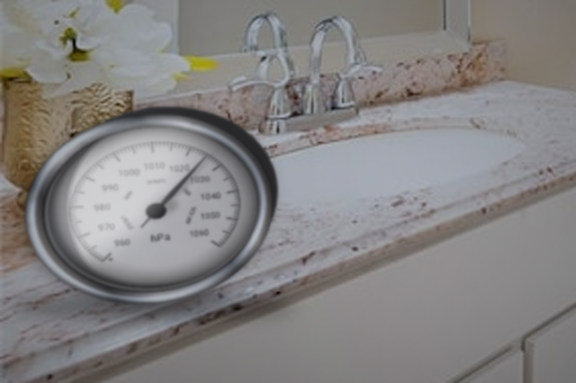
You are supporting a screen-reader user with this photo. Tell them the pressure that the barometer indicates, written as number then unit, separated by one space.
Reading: 1025 hPa
